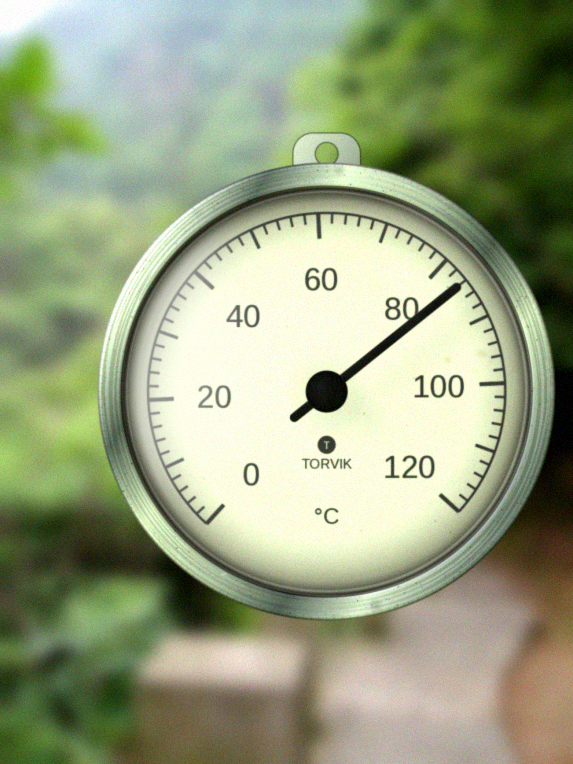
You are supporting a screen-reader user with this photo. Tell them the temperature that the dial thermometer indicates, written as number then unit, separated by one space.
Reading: 84 °C
